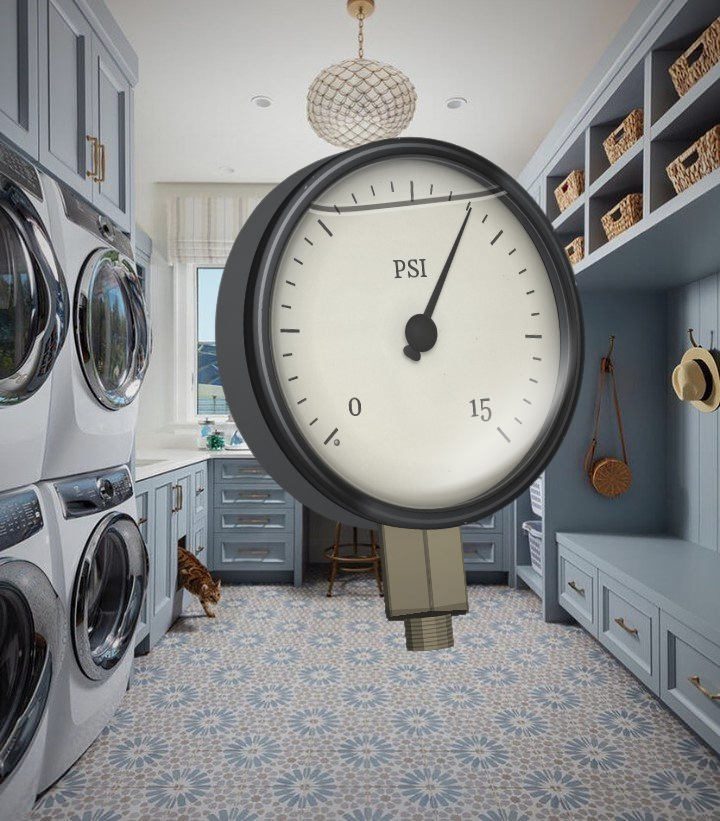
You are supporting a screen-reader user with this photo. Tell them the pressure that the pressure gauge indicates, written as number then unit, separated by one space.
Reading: 9 psi
